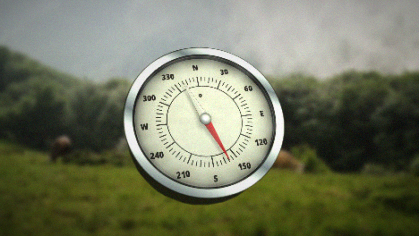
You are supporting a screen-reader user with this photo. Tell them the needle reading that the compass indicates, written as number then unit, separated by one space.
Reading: 160 °
